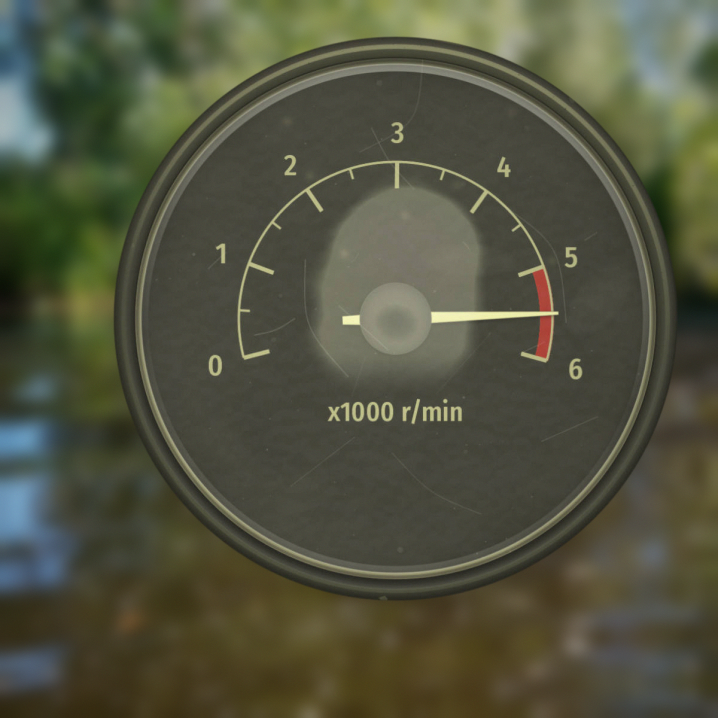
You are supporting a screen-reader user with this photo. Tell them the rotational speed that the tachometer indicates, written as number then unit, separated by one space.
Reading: 5500 rpm
